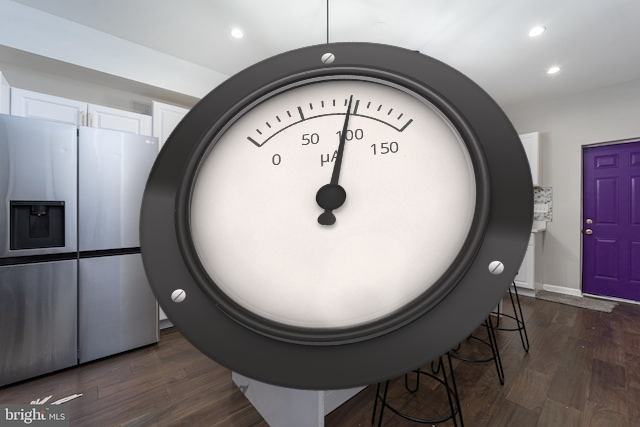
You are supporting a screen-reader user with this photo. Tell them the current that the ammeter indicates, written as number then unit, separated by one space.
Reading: 95 µA
